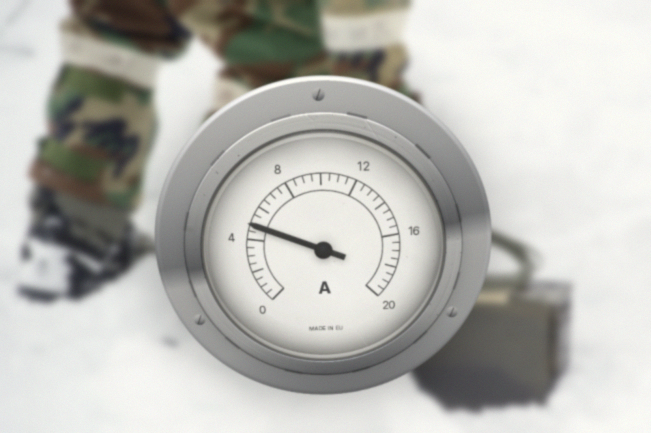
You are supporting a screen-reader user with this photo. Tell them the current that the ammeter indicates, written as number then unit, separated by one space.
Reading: 5 A
